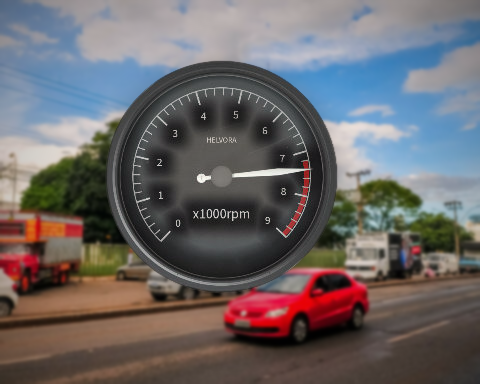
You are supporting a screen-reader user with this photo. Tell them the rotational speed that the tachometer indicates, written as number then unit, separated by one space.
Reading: 7400 rpm
